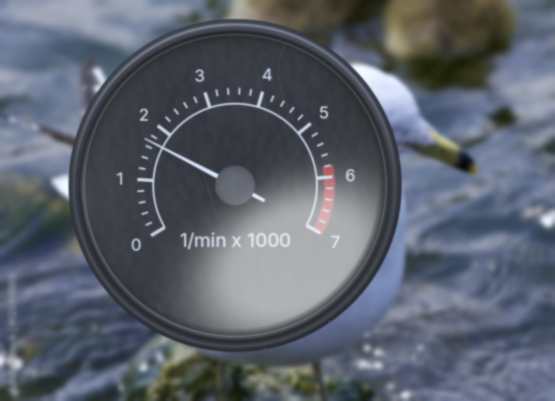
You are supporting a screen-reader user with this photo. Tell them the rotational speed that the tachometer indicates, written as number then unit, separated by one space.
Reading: 1700 rpm
